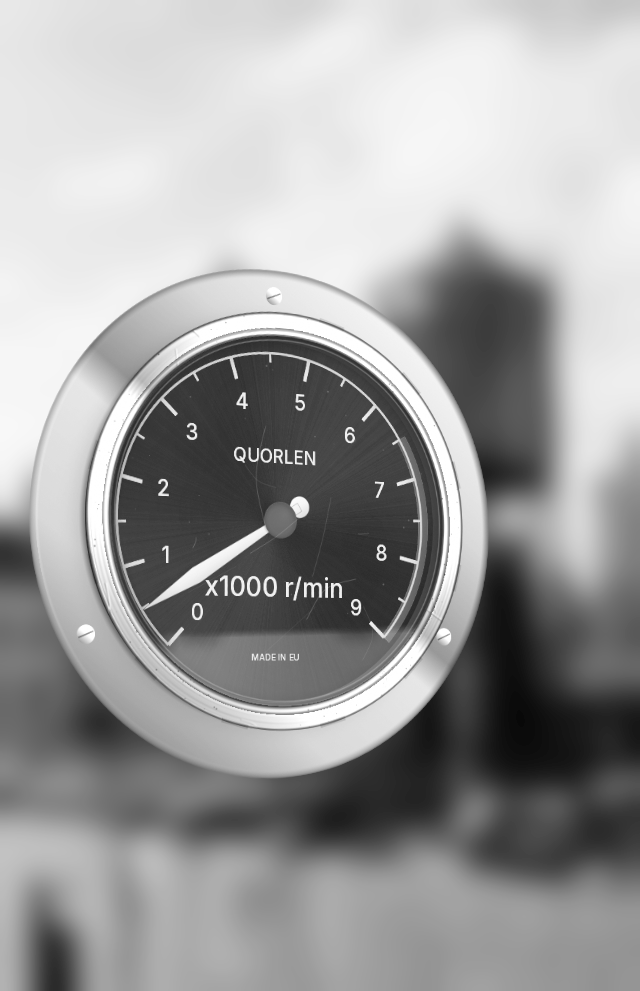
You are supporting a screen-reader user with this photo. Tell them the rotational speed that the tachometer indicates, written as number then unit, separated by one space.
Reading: 500 rpm
